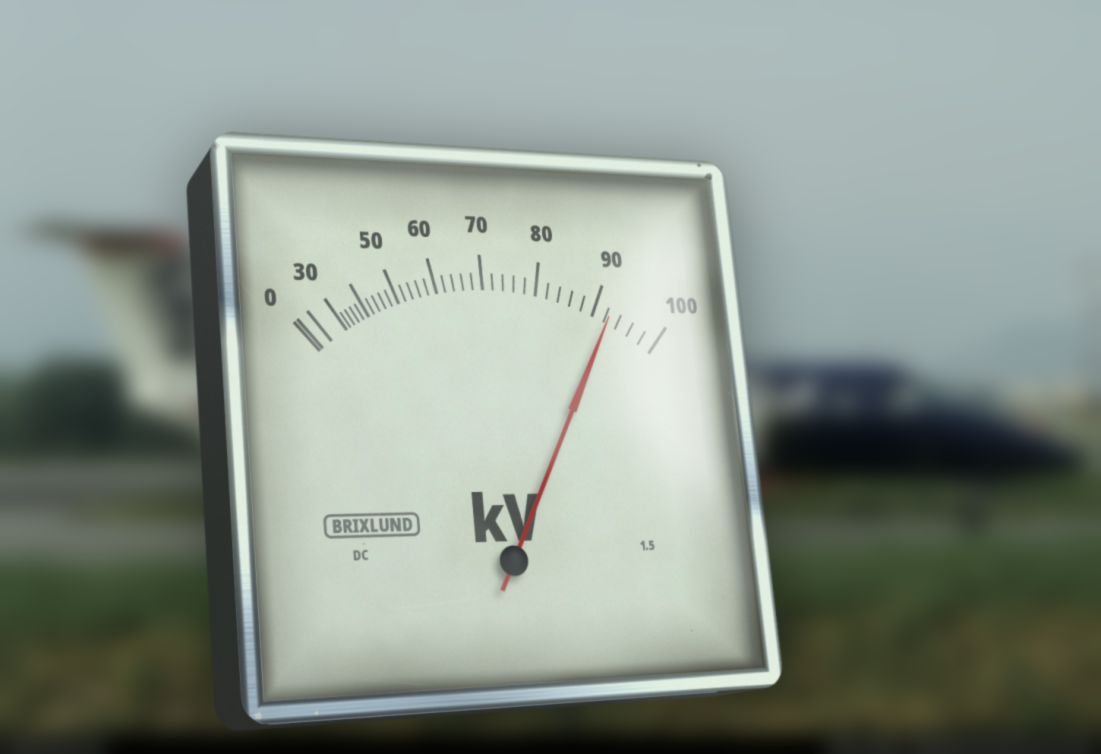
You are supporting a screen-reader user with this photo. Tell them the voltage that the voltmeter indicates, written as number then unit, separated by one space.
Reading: 92 kV
